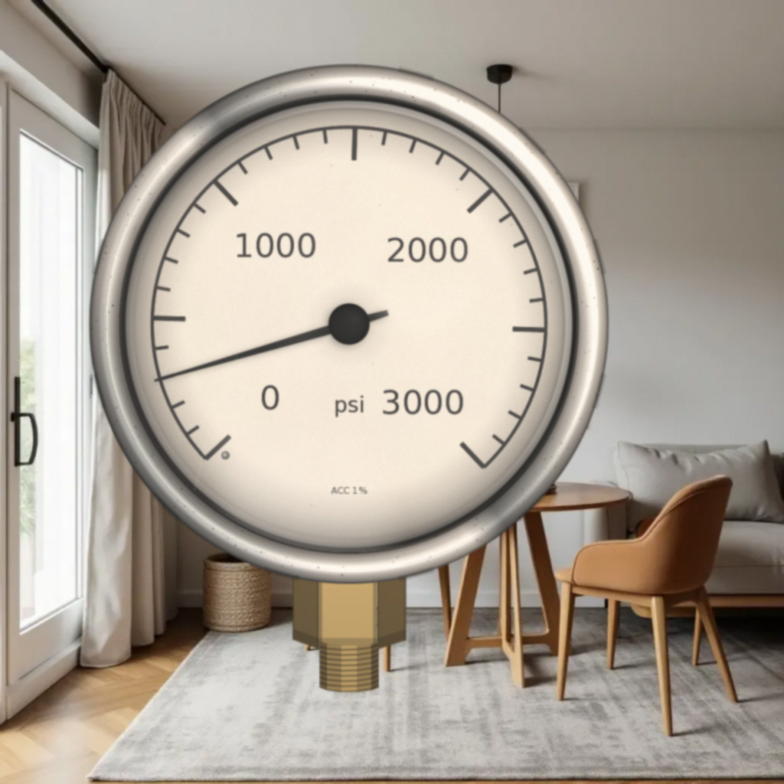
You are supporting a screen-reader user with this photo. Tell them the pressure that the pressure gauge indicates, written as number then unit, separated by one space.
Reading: 300 psi
